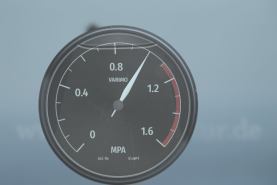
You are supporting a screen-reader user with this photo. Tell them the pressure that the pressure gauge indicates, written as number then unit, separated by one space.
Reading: 1 MPa
